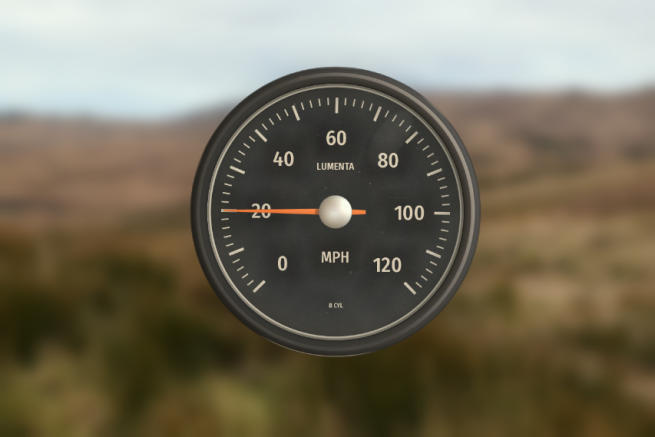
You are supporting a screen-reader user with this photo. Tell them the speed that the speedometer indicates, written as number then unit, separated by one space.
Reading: 20 mph
